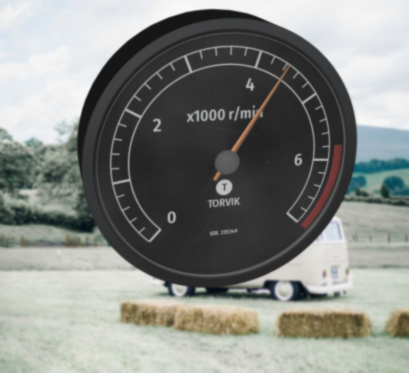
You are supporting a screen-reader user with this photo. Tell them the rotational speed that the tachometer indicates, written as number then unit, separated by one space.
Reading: 4400 rpm
